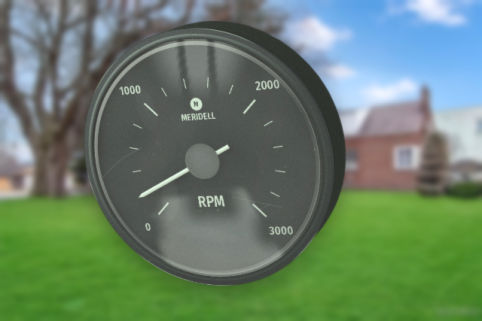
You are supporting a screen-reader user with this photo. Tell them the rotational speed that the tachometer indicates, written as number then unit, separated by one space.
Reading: 200 rpm
